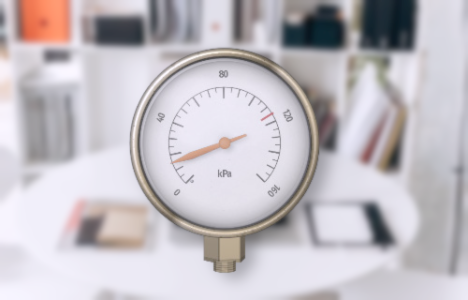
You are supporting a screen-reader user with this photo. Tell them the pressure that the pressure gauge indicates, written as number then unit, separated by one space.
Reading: 15 kPa
